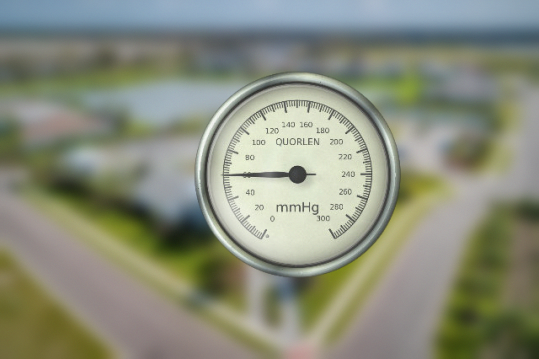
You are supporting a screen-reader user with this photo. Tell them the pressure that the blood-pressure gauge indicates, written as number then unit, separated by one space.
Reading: 60 mmHg
